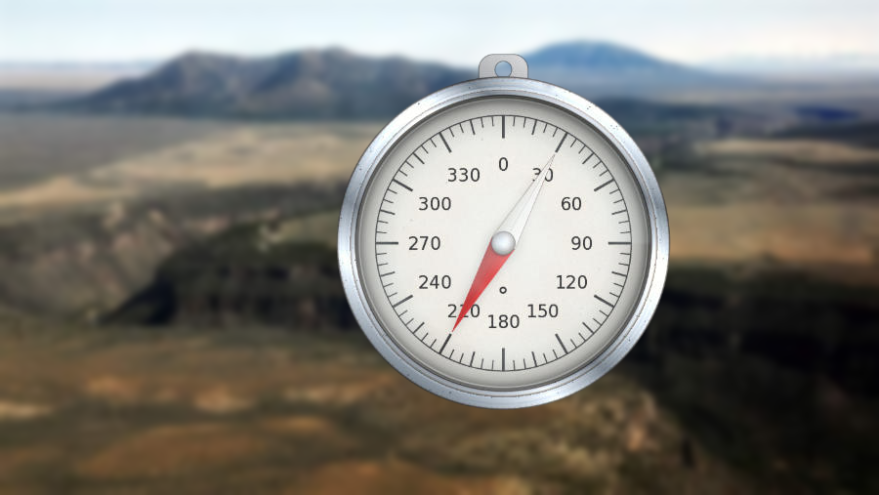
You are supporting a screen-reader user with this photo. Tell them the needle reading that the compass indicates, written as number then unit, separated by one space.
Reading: 210 °
